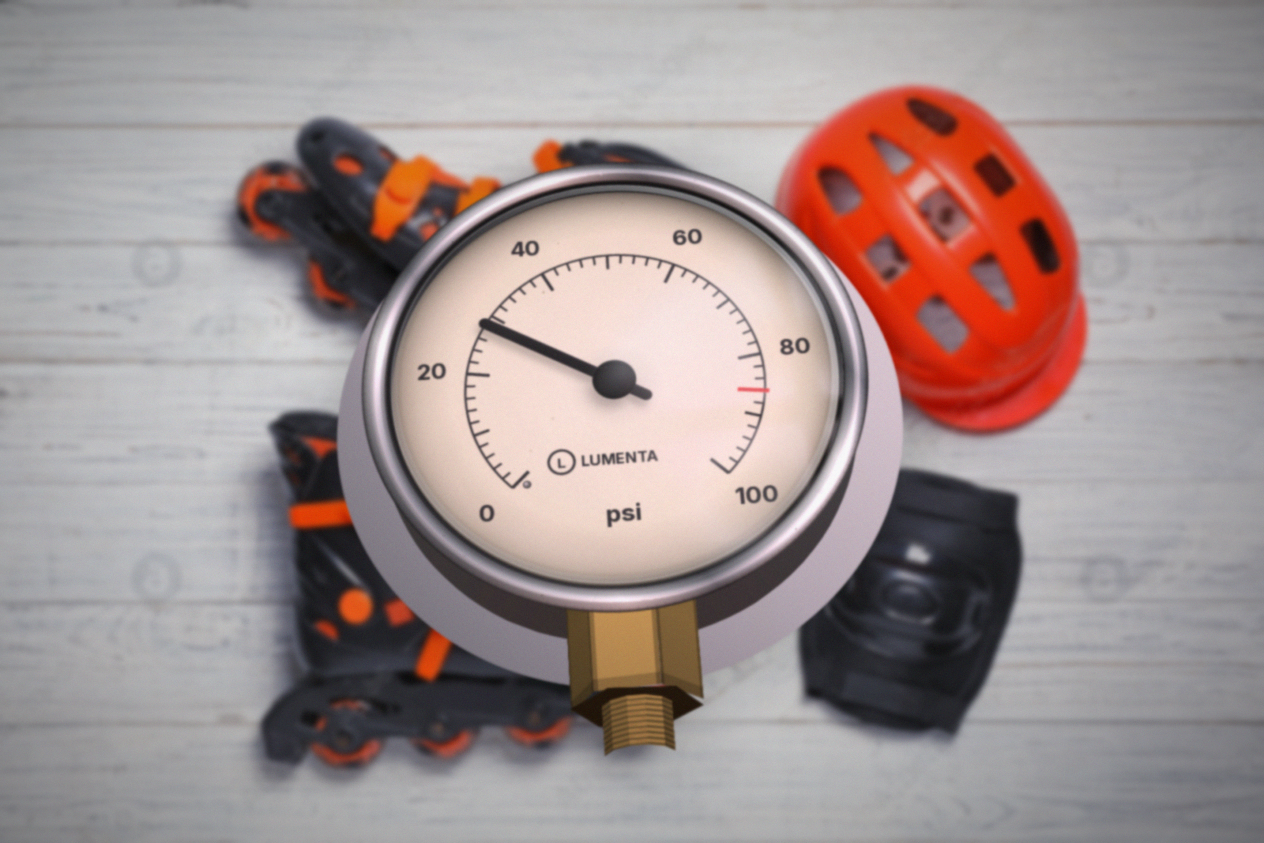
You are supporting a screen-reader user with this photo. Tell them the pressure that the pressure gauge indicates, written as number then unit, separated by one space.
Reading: 28 psi
